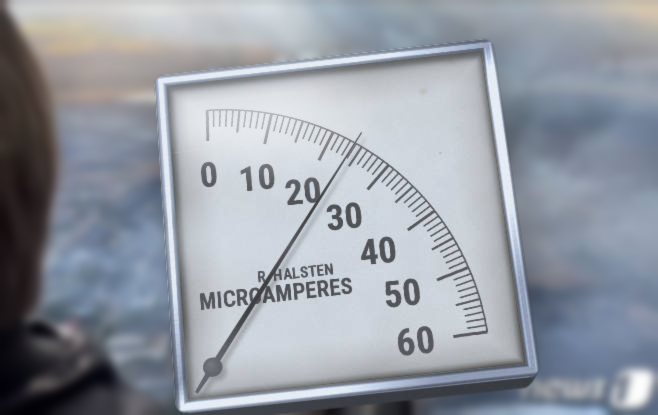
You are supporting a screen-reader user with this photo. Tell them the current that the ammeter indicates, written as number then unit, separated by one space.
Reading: 24 µA
